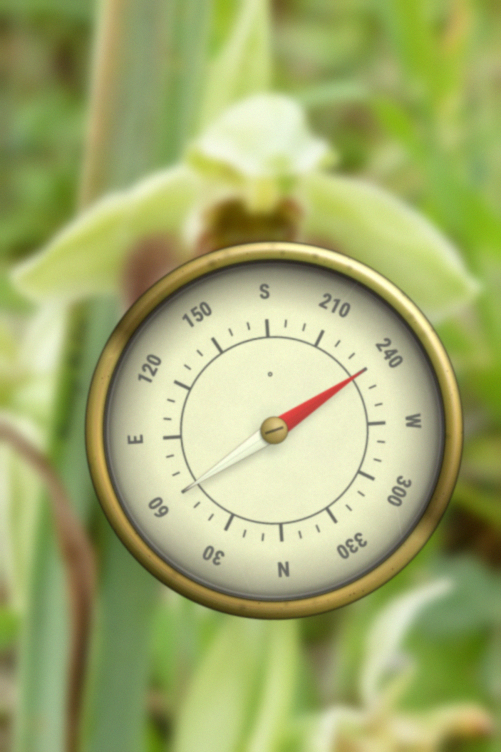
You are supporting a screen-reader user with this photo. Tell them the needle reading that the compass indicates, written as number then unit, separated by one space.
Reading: 240 °
